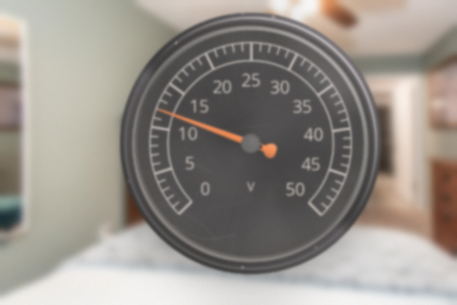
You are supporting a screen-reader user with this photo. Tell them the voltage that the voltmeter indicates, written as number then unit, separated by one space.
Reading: 12 V
